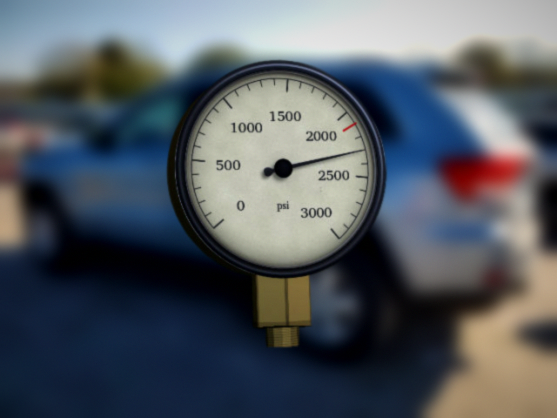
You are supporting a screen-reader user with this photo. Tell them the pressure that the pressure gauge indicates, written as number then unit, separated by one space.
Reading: 2300 psi
